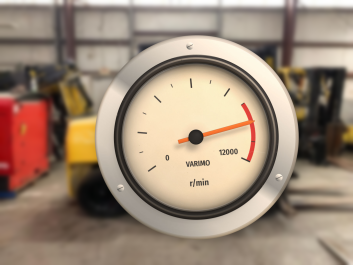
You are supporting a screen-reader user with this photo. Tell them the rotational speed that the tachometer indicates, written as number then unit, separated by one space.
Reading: 10000 rpm
